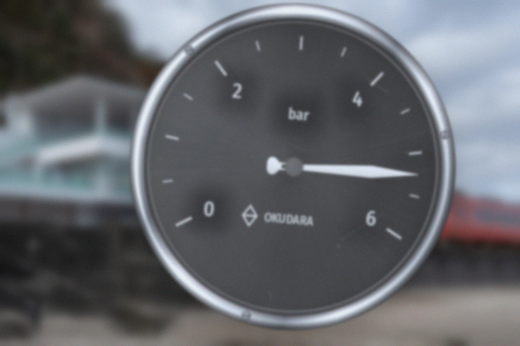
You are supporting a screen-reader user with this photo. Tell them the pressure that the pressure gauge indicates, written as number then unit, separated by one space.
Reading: 5.25 bar
